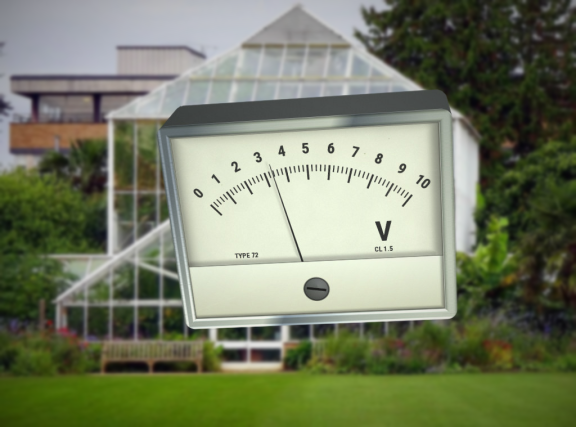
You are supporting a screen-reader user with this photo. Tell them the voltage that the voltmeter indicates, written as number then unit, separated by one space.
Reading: 3.4 V
